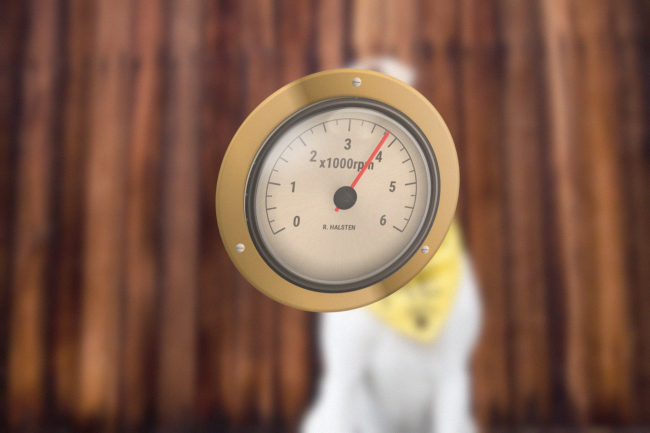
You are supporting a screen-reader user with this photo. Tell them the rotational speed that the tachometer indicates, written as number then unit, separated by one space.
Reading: 3750 rpm
